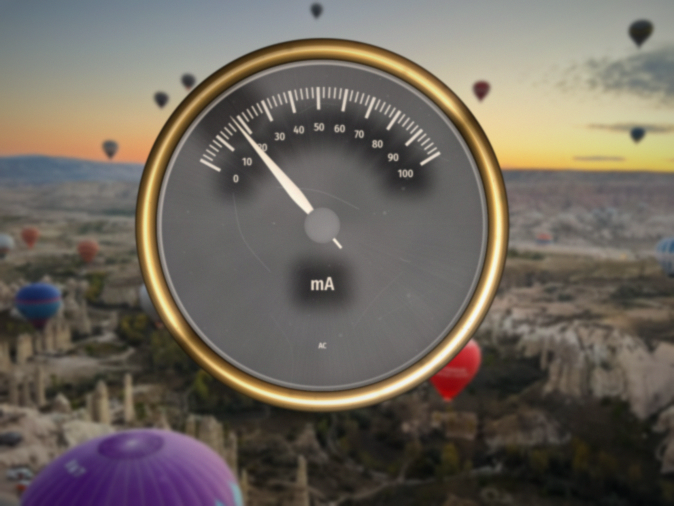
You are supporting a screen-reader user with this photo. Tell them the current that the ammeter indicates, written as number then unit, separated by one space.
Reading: 18 mA
